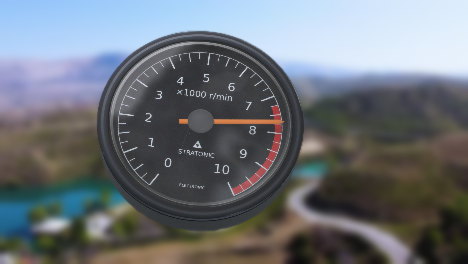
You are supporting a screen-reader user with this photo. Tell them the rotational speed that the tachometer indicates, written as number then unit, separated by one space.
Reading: 7750 rpm
